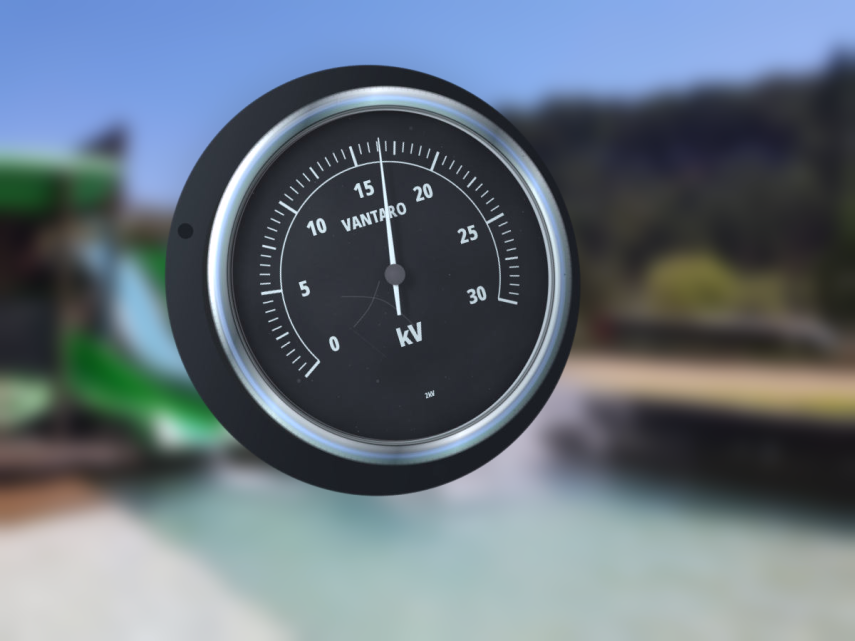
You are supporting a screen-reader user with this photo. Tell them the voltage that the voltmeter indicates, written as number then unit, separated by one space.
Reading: 16.5 kV
